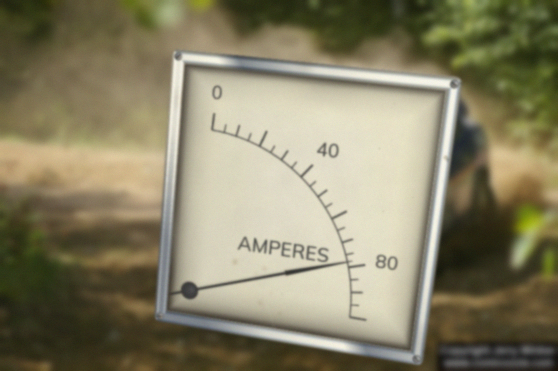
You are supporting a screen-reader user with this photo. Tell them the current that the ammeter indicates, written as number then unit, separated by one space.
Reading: 77.5 A
